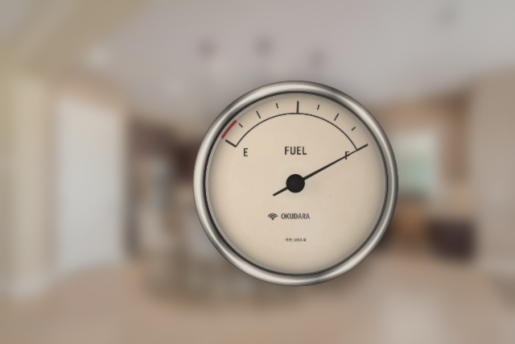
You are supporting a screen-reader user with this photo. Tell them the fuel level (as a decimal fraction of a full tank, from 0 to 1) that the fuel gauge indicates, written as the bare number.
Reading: 1
